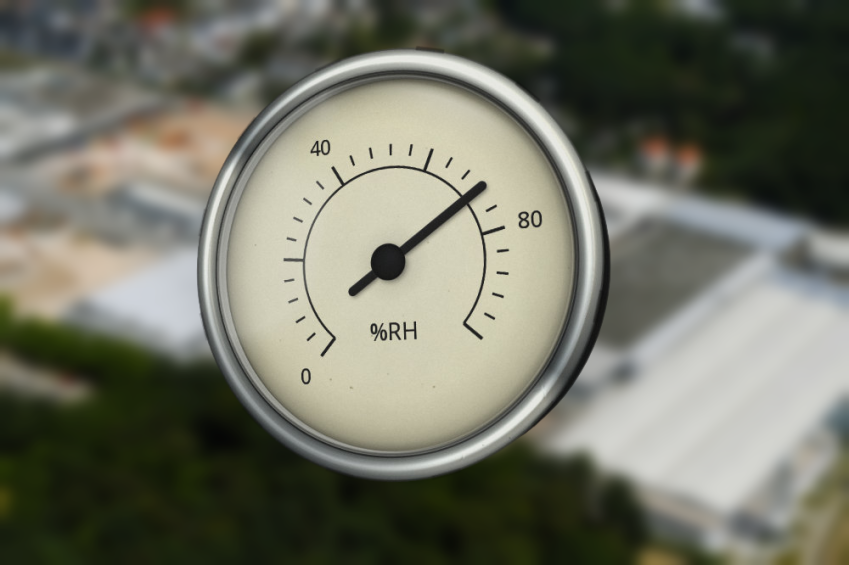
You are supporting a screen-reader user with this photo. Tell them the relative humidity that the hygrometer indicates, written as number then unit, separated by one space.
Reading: 72 %
